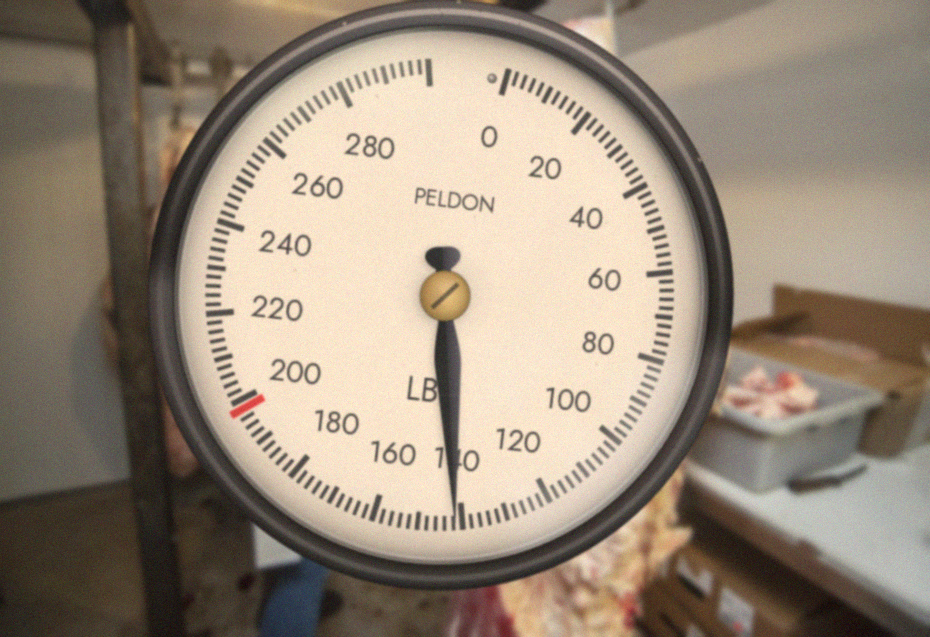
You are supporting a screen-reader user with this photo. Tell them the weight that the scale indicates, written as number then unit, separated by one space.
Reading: 142 lb
